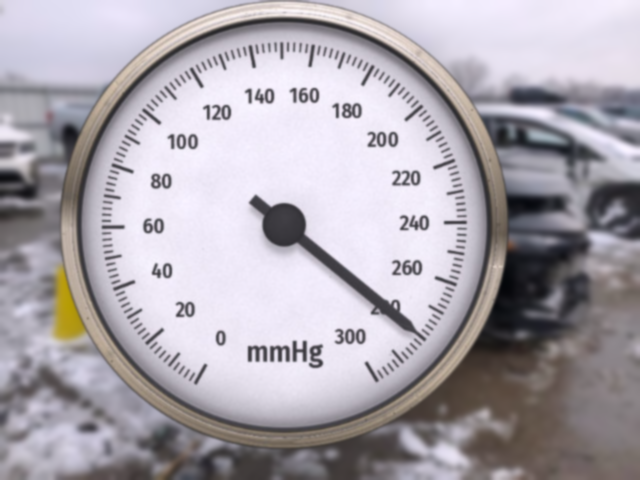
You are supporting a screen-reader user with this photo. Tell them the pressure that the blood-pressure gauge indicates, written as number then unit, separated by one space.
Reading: 280 mmHg
